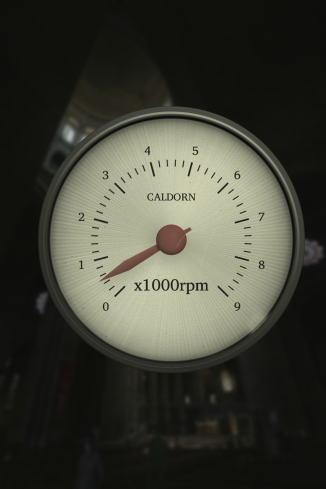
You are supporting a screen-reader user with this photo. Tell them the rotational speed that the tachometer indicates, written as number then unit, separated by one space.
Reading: 500 rpm
